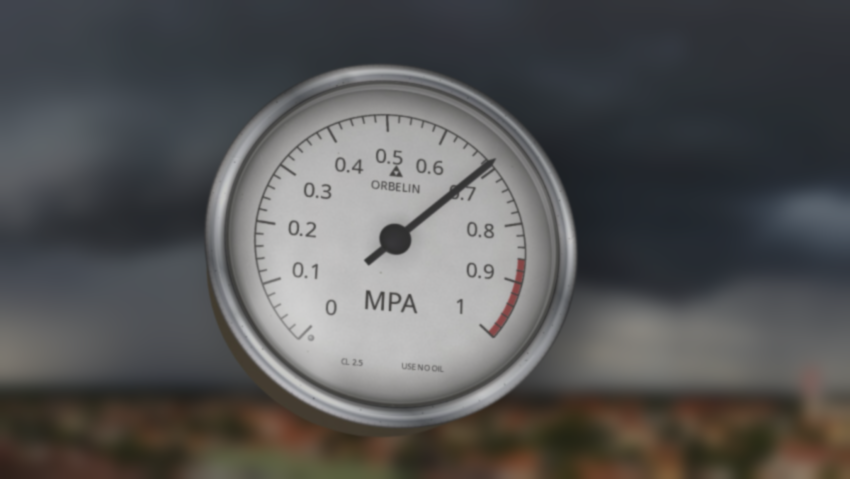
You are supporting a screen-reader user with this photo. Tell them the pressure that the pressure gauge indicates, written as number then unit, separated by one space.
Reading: 0.69 MPa
